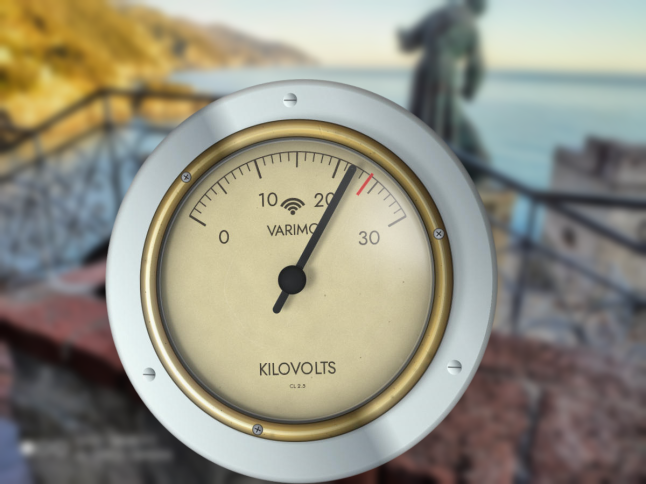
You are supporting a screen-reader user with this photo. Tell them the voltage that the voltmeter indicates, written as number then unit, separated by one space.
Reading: 22 kV
